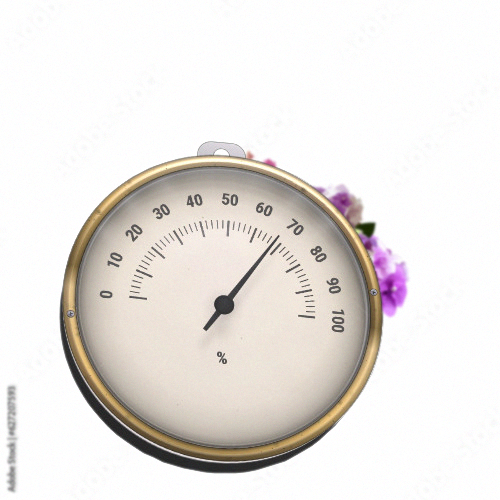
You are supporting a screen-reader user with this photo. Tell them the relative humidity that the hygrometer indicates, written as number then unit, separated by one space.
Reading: 68 %
